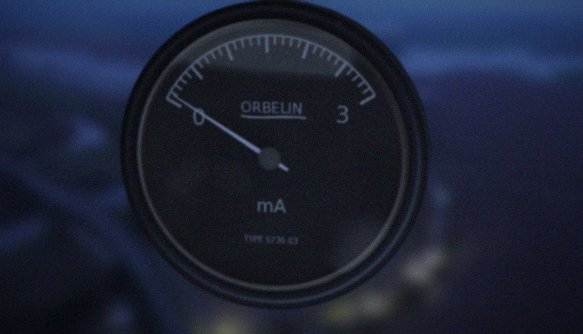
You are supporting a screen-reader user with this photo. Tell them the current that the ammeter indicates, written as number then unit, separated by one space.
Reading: 0.1 mA
